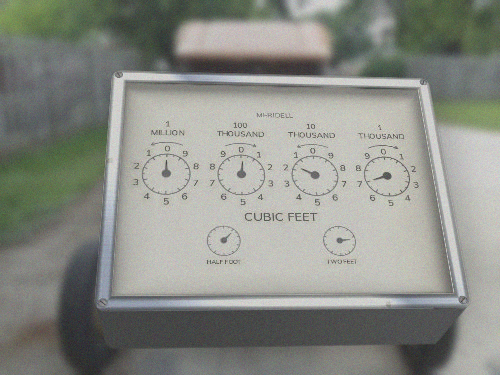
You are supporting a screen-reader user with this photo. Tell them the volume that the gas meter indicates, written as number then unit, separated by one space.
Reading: 1700 ft³
